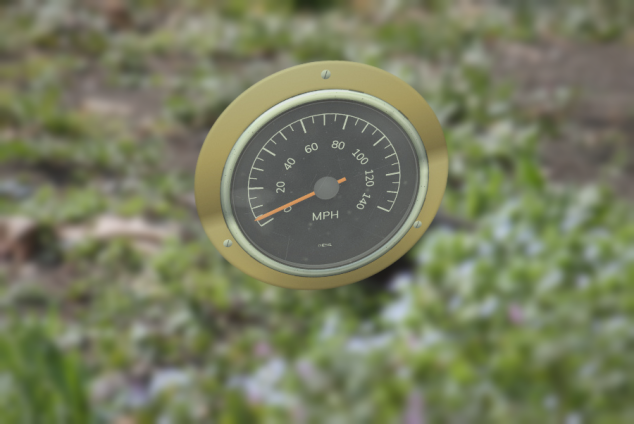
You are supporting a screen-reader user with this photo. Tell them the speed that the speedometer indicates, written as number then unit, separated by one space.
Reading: 5 mph
